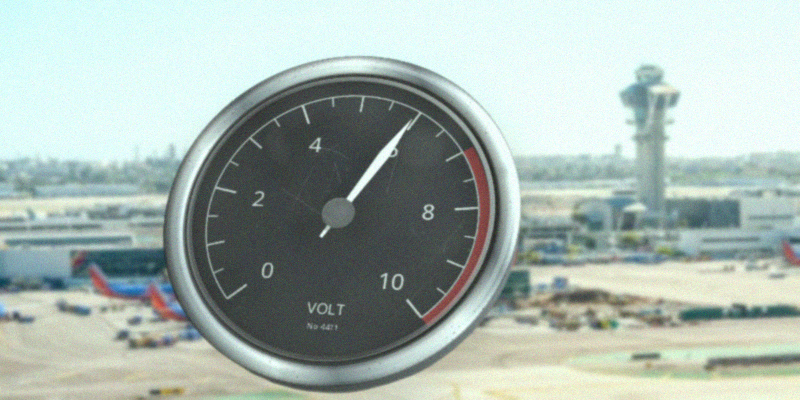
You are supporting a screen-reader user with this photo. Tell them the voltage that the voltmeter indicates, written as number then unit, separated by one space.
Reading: 6 V
